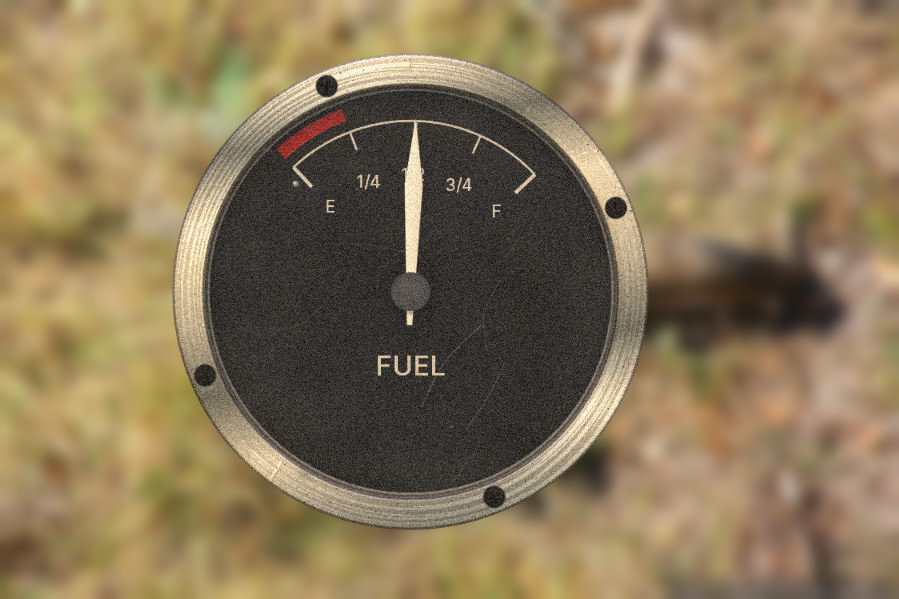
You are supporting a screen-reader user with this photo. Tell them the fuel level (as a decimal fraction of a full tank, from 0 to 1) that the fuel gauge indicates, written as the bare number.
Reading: 0.5
